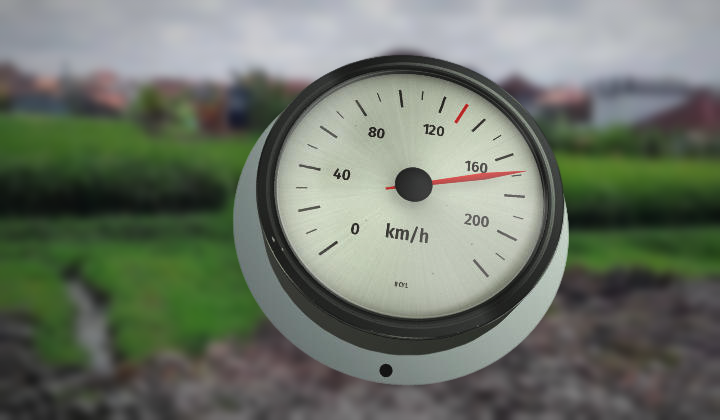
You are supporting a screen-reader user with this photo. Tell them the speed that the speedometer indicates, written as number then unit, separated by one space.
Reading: 170 km/h
